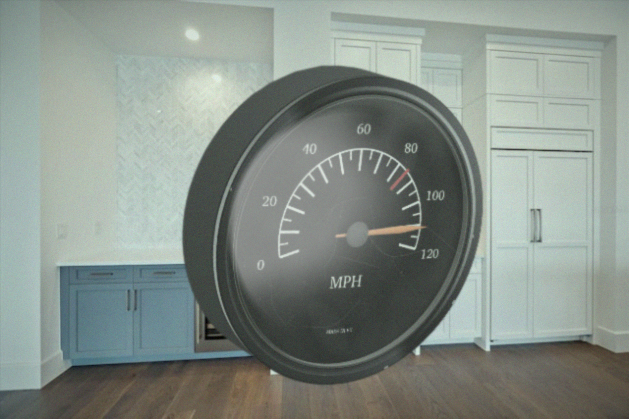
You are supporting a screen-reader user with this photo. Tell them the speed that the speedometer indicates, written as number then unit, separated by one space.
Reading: 110 mph
